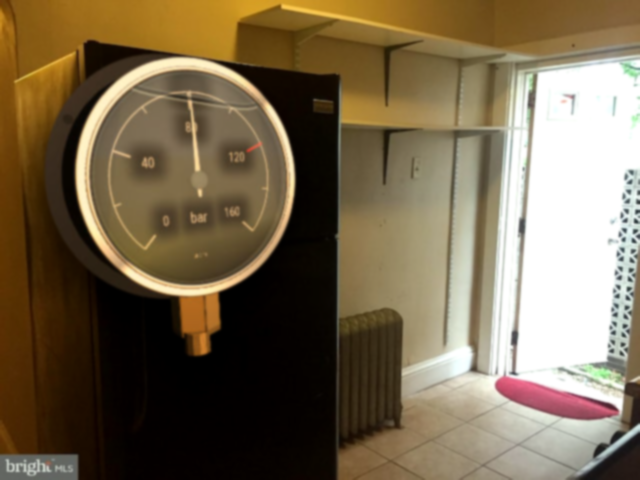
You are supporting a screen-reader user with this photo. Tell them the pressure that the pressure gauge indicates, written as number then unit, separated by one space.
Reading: 80 bar
